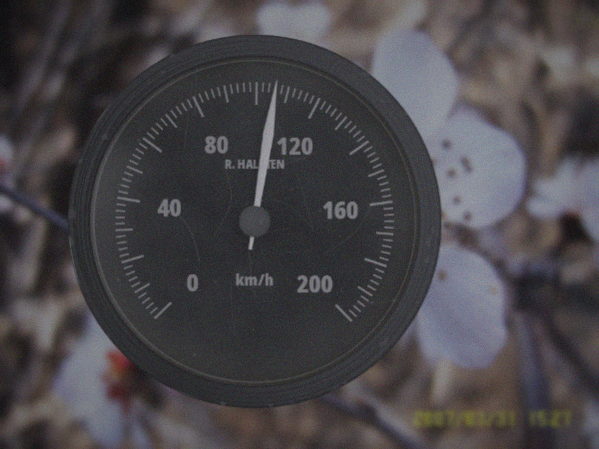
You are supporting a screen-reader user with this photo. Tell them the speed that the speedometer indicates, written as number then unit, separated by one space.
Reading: 106 km/h
